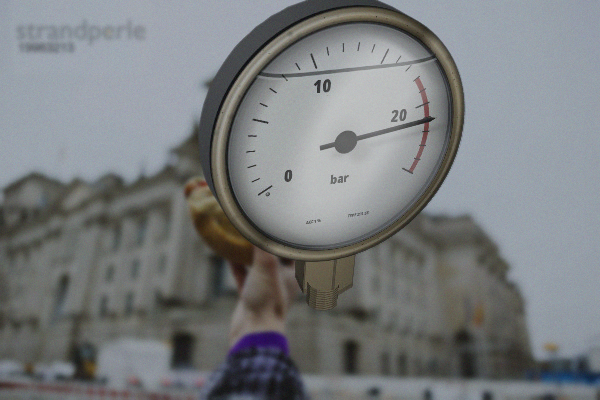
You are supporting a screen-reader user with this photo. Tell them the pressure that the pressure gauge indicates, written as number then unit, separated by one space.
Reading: 21 bar
